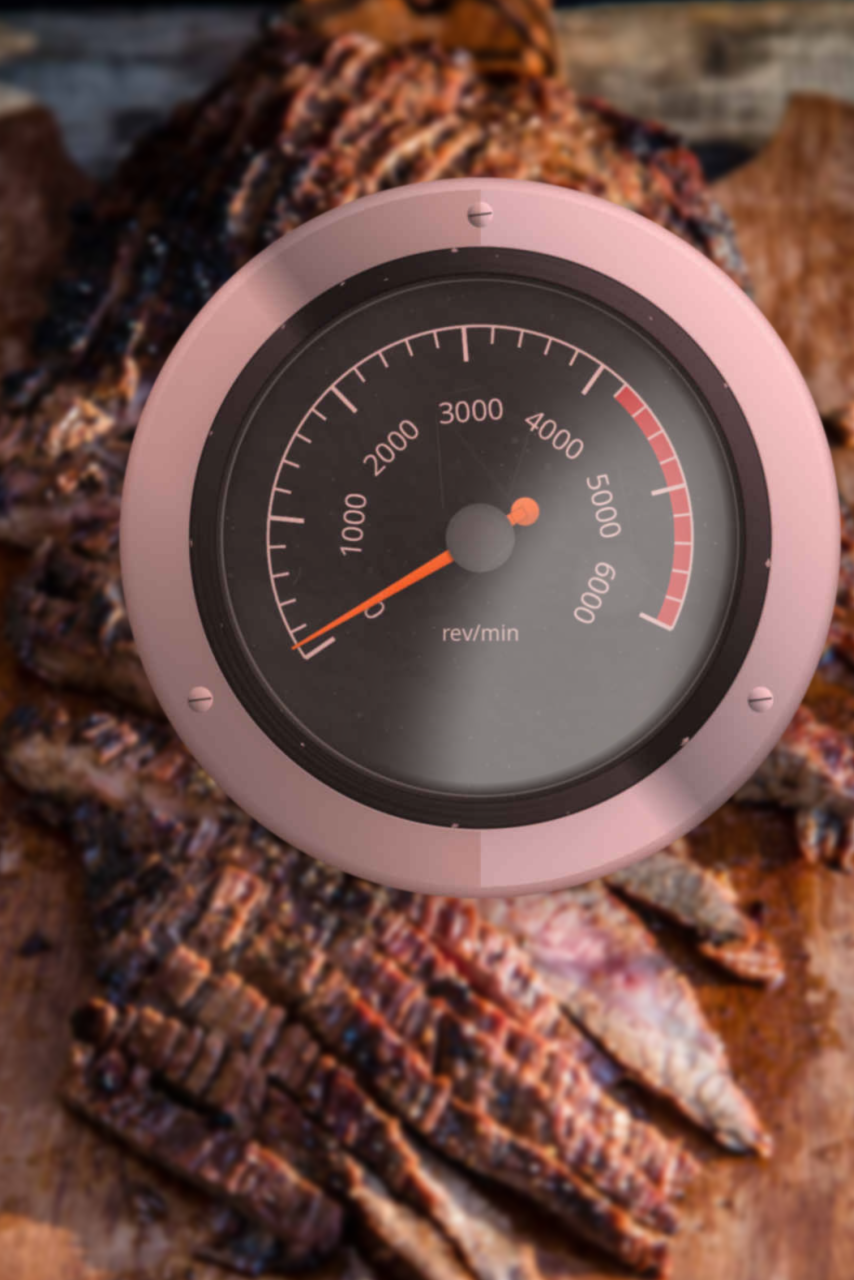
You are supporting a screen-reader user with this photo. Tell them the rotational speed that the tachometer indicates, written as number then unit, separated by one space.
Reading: 100 rpm
